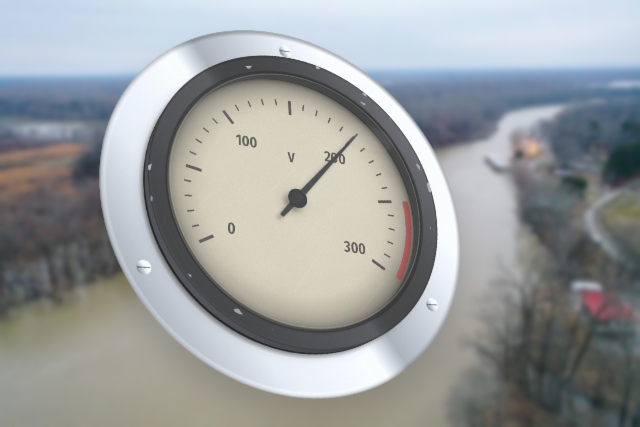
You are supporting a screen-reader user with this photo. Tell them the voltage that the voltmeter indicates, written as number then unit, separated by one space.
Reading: 200 V
